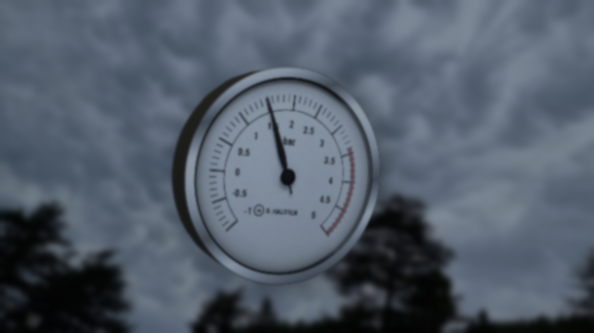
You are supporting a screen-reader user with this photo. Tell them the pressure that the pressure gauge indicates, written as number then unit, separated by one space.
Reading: 1.5 bar
